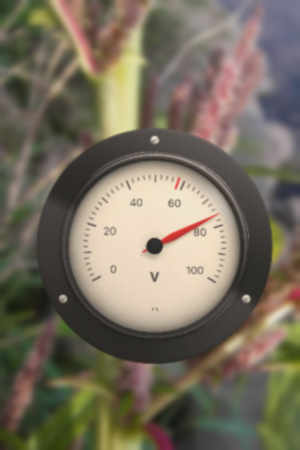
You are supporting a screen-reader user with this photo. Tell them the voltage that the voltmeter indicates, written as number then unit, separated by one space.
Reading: 76 V
